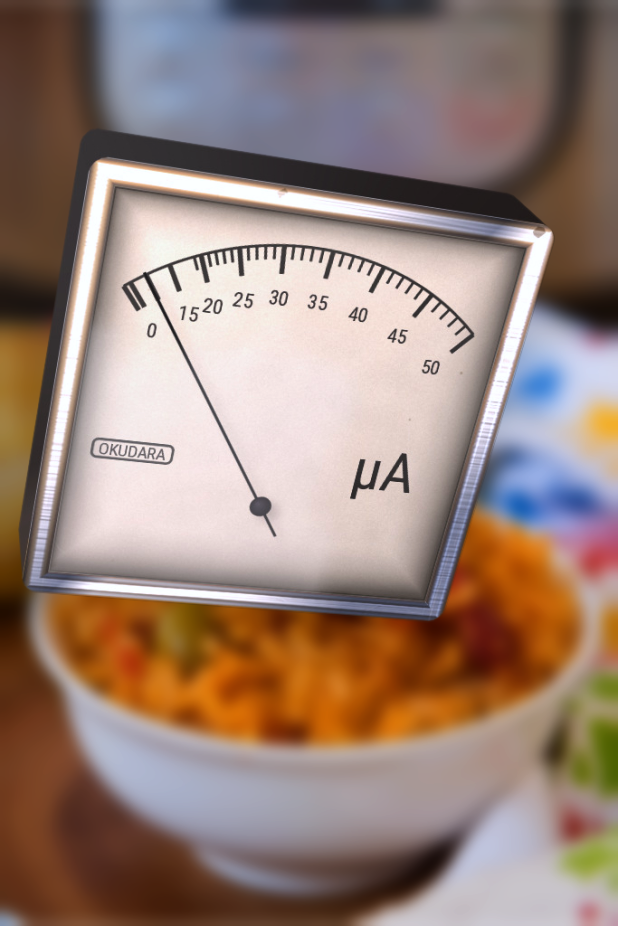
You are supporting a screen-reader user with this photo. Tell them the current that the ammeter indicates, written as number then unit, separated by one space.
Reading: 10 µA
